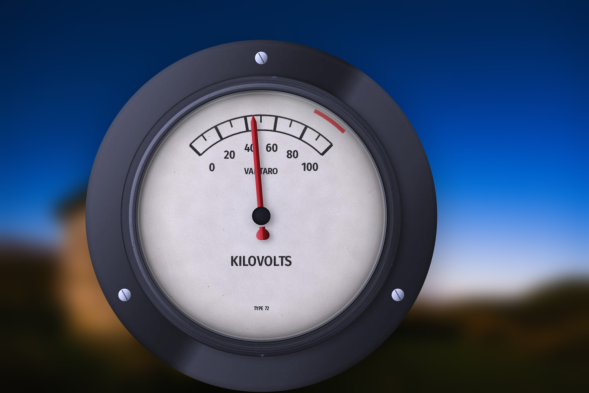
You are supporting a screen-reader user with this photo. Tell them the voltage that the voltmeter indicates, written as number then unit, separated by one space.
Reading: 45 kV
